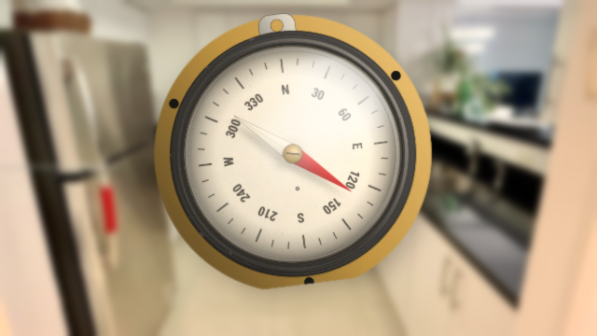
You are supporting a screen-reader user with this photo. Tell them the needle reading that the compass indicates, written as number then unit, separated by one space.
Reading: 130 °
